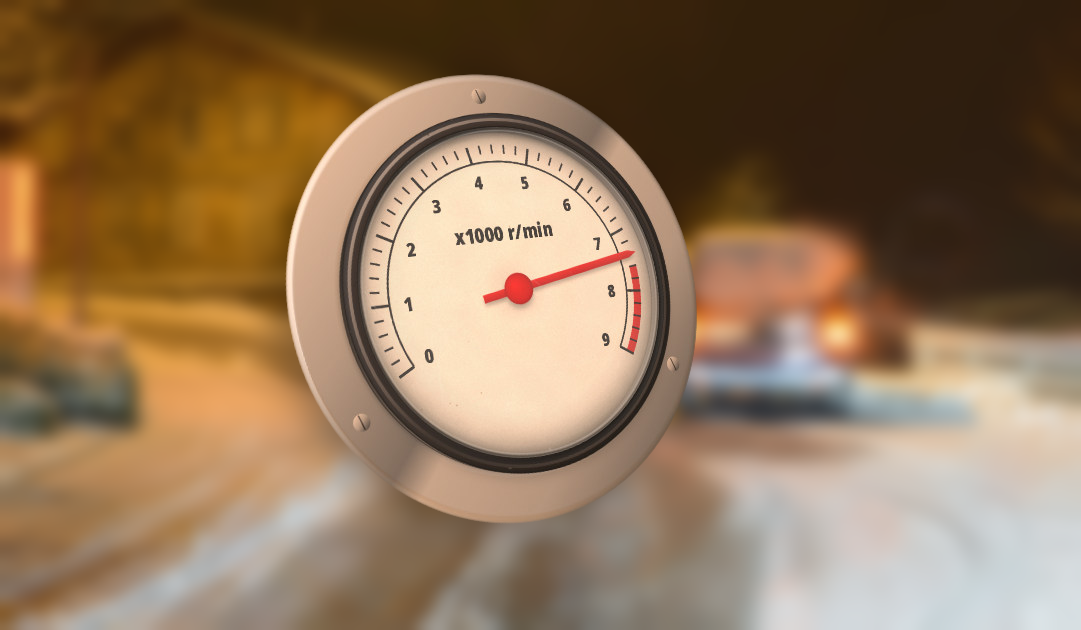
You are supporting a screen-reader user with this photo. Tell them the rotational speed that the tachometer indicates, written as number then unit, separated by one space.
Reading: 7400 rpm
